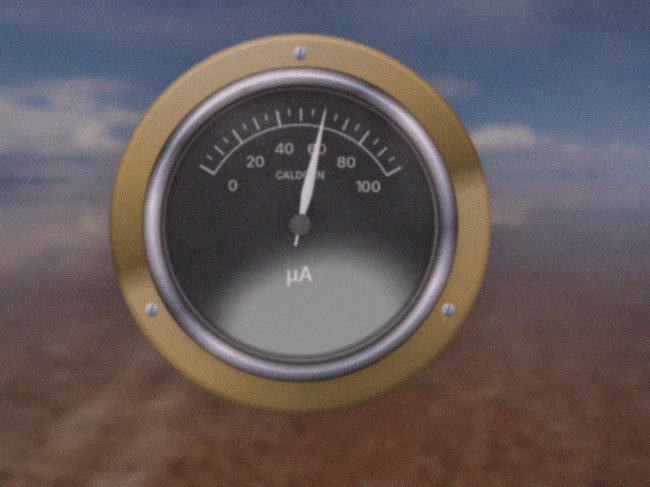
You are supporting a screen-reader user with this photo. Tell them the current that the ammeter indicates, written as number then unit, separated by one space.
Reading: 60 µA
